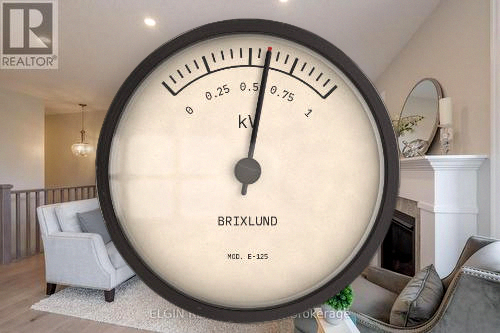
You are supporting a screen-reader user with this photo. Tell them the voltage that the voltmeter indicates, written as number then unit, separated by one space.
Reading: 0.6 kV
